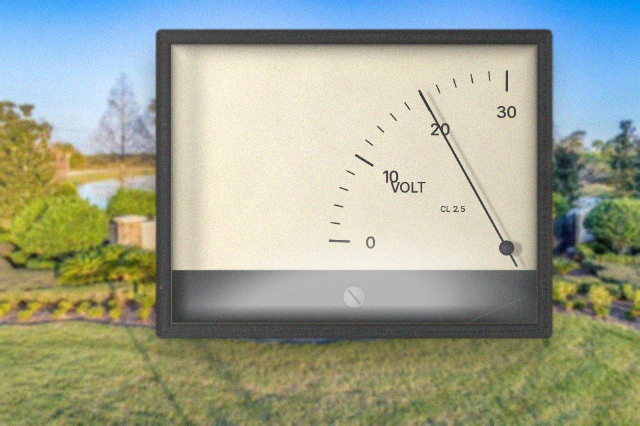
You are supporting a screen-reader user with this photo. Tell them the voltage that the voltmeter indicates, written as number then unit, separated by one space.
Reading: 20 V
